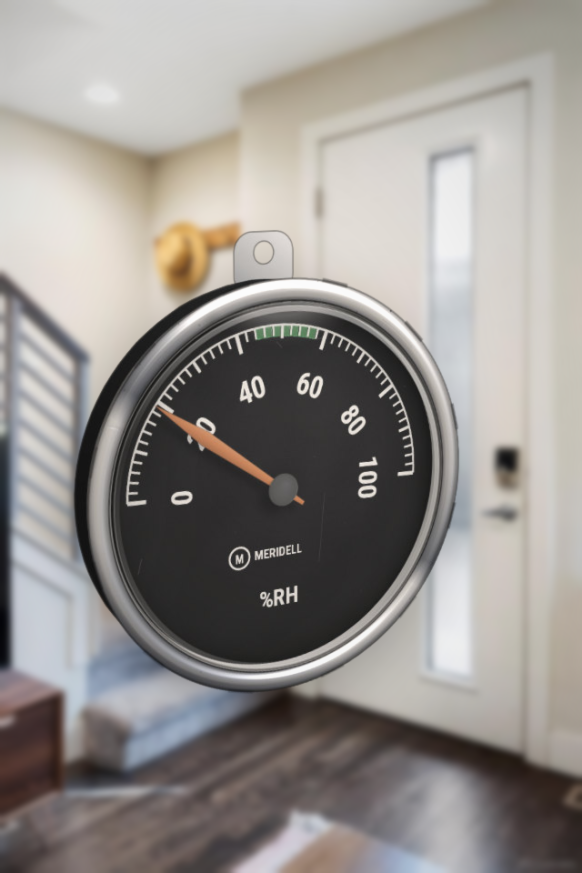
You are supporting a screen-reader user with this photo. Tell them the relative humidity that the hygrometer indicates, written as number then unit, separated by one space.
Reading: 19 %
